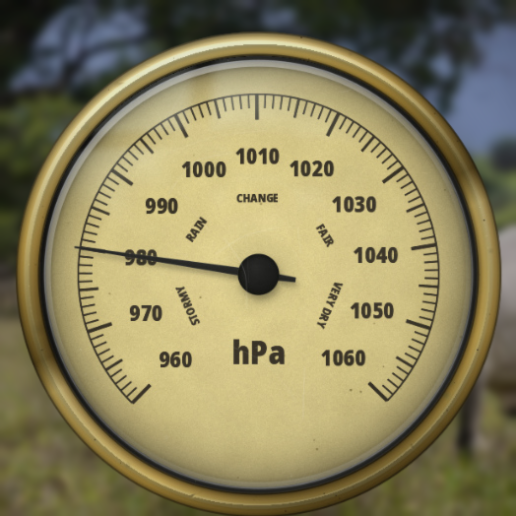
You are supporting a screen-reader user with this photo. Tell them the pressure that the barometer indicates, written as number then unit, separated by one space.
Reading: 980 hPa
